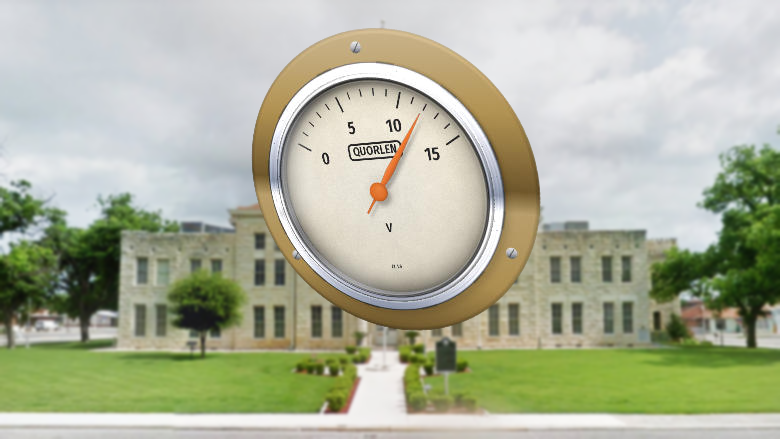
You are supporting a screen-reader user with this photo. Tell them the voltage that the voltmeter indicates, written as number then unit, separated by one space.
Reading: 12 V
